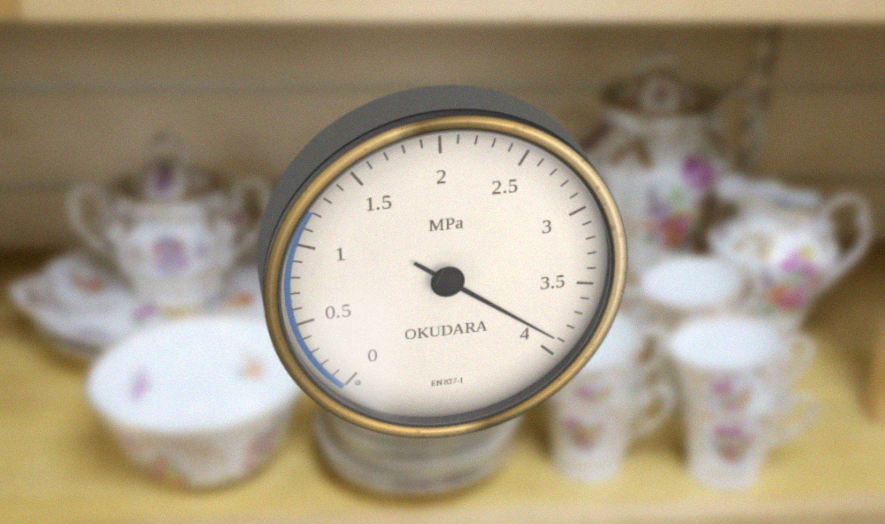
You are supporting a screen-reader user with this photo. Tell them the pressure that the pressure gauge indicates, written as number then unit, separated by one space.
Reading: 3.9 MPa
